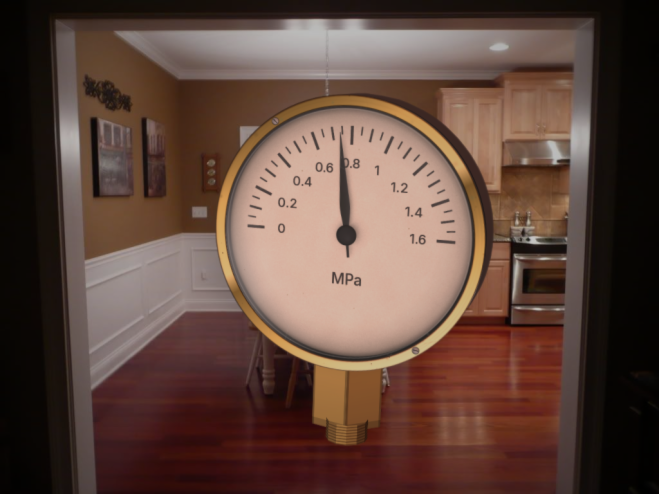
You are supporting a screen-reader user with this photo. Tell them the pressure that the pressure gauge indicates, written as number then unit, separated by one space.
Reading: 0.75 MPa
